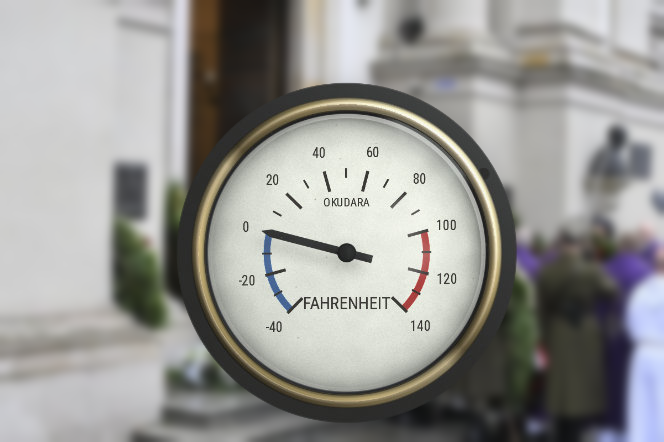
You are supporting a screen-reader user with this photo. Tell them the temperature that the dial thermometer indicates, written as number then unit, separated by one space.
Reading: 0 °F
